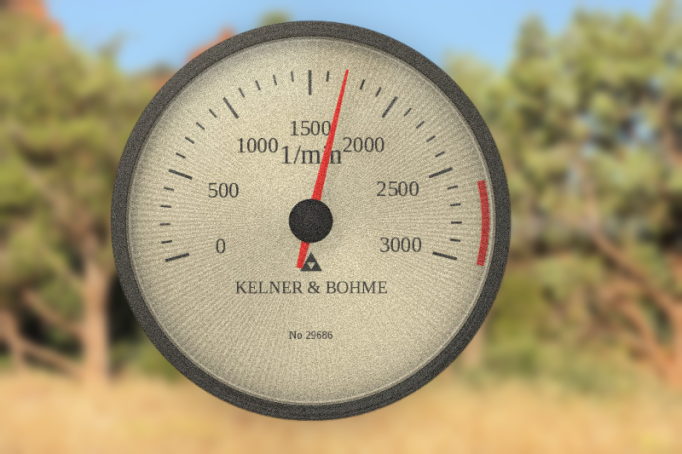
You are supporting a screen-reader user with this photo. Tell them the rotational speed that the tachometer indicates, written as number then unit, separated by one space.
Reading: 1700 rpm
